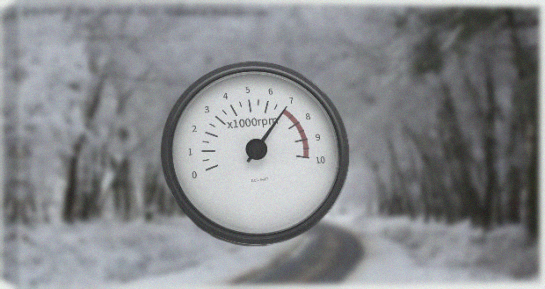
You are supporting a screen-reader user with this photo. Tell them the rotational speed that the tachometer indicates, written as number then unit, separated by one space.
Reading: 7000 rpm
